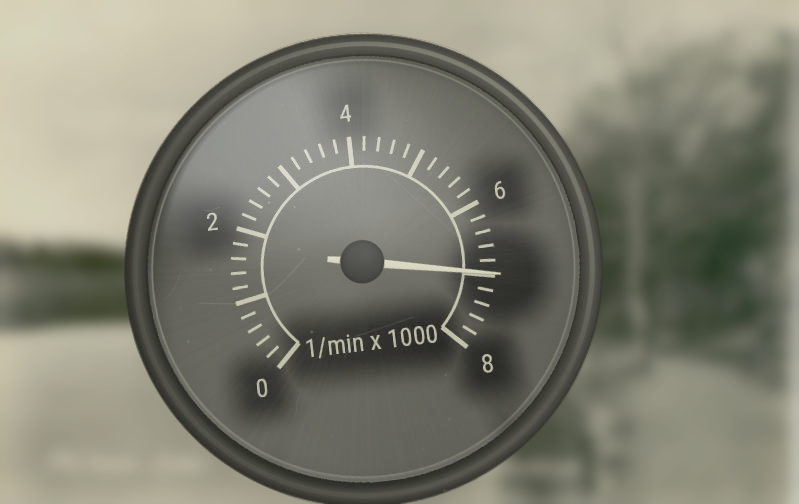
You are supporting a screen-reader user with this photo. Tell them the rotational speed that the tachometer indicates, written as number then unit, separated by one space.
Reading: 7000 rpm
